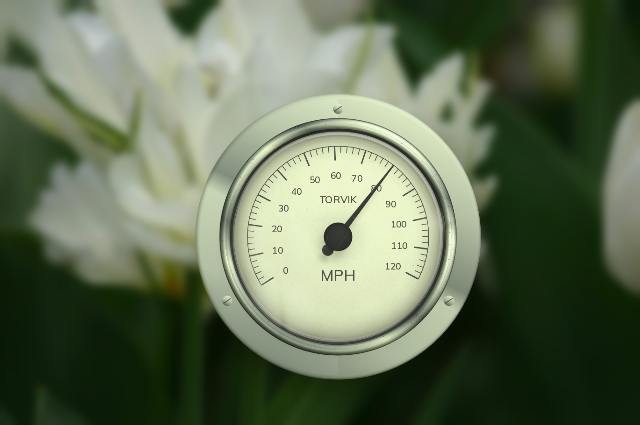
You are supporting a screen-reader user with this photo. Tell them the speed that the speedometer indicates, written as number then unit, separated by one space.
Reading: 80 mph
